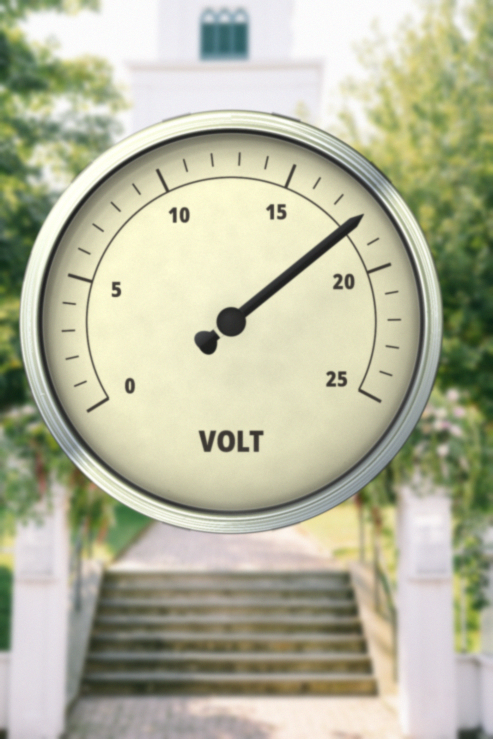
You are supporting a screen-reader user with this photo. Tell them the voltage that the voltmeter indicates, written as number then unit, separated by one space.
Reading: 18 V
